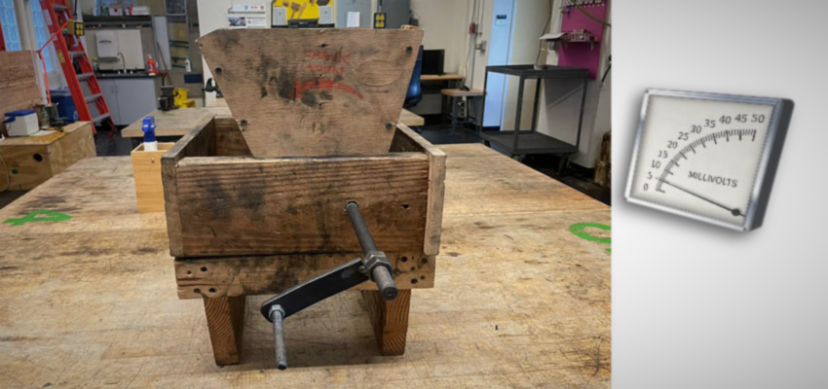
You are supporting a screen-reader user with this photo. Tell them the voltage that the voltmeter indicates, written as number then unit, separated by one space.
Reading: 5 mV
